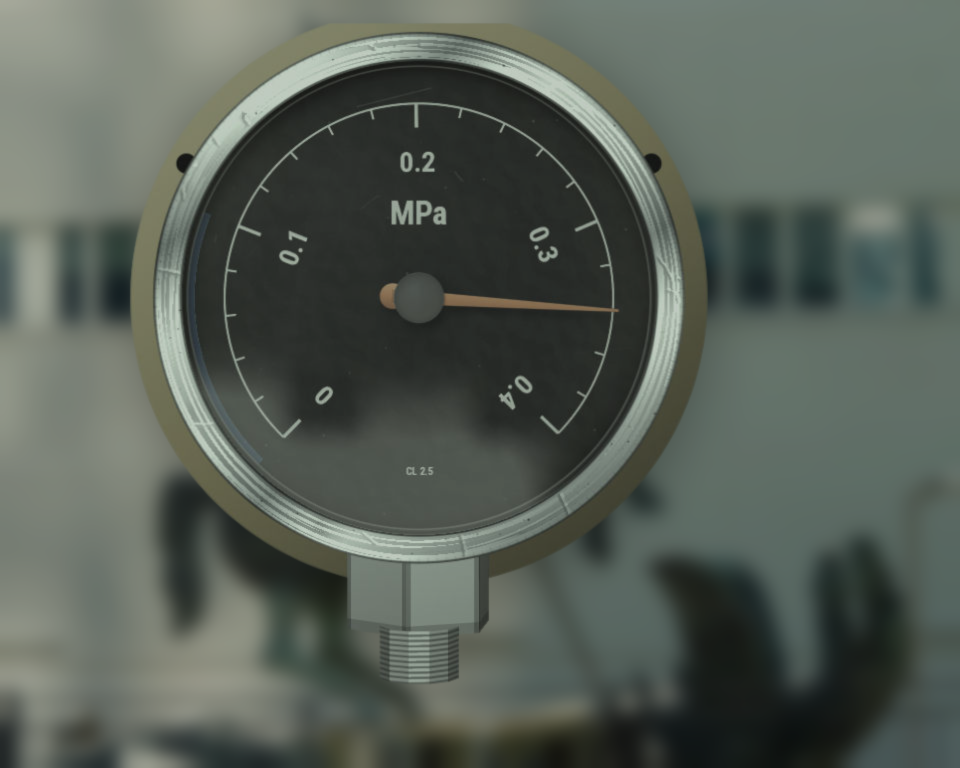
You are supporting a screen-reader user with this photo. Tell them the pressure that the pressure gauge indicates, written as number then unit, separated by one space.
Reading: 0.34 MPa
